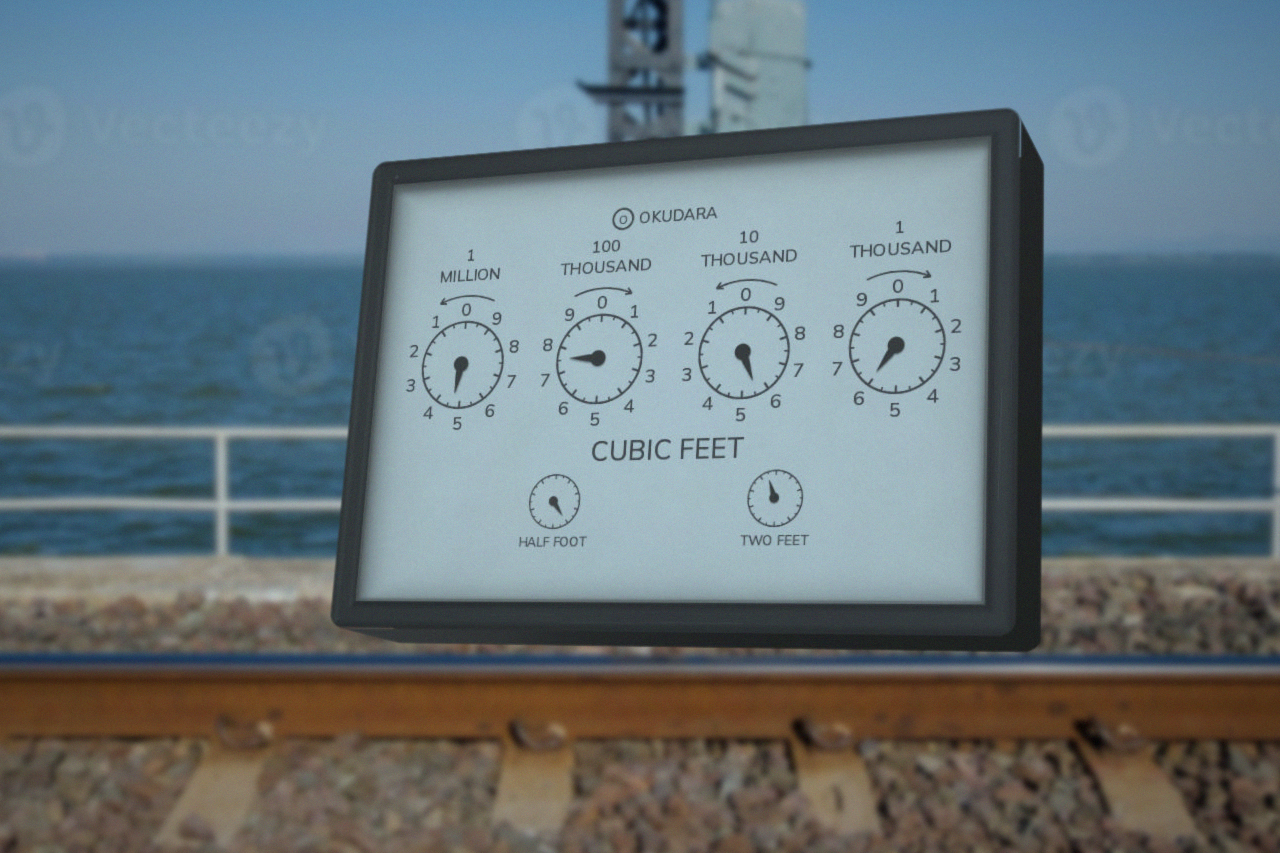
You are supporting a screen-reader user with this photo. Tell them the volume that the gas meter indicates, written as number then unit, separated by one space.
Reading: 475600 ft³
